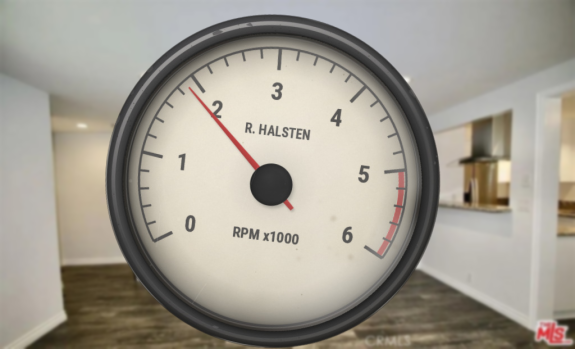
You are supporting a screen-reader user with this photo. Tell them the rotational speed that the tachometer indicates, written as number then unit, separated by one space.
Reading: 1900 rpm
